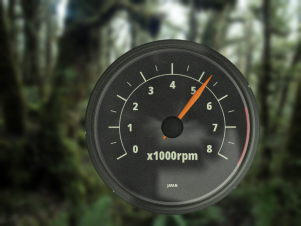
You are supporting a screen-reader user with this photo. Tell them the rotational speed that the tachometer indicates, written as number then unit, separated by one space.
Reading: 5250 rpm
